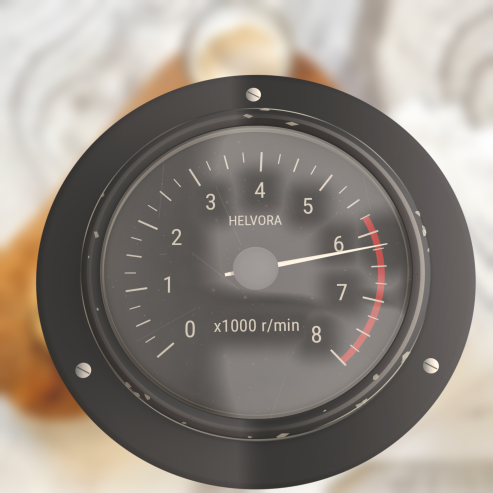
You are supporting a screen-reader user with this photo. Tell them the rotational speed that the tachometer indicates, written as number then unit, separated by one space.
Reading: 6250 rpm
